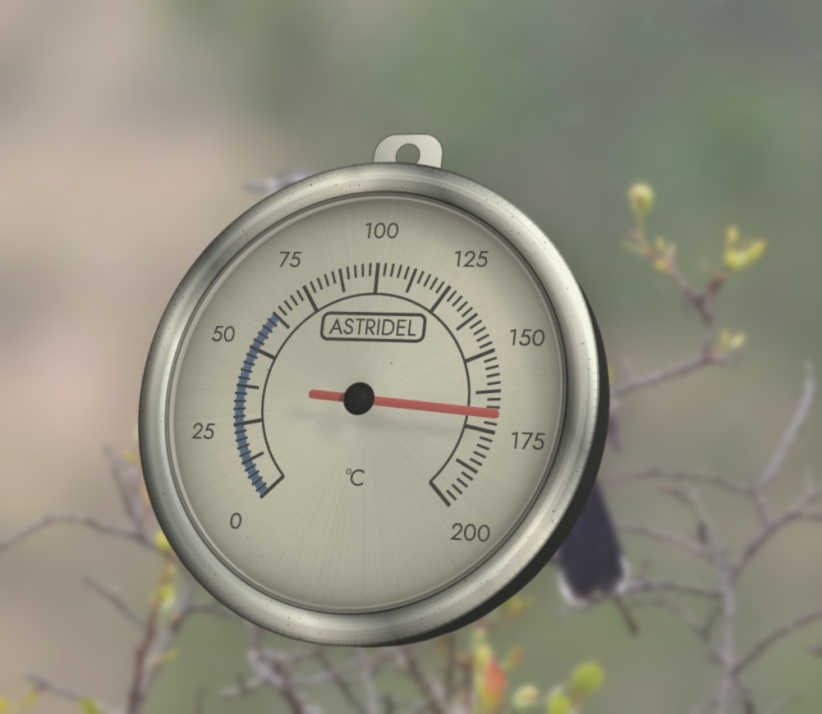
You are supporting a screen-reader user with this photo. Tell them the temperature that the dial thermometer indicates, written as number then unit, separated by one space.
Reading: 170 °C
